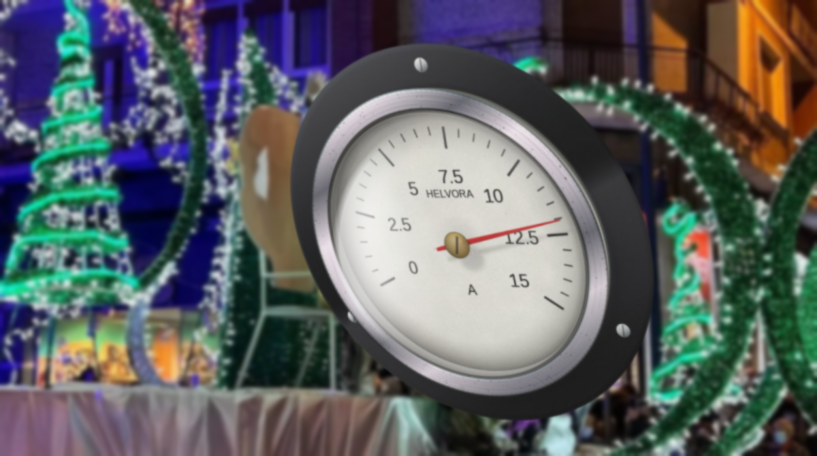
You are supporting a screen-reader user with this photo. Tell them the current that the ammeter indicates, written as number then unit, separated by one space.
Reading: 12 A
